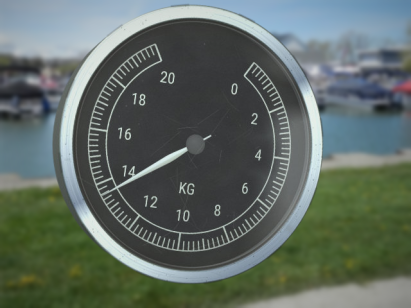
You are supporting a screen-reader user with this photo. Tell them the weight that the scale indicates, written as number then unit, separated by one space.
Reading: 13.6 kg
